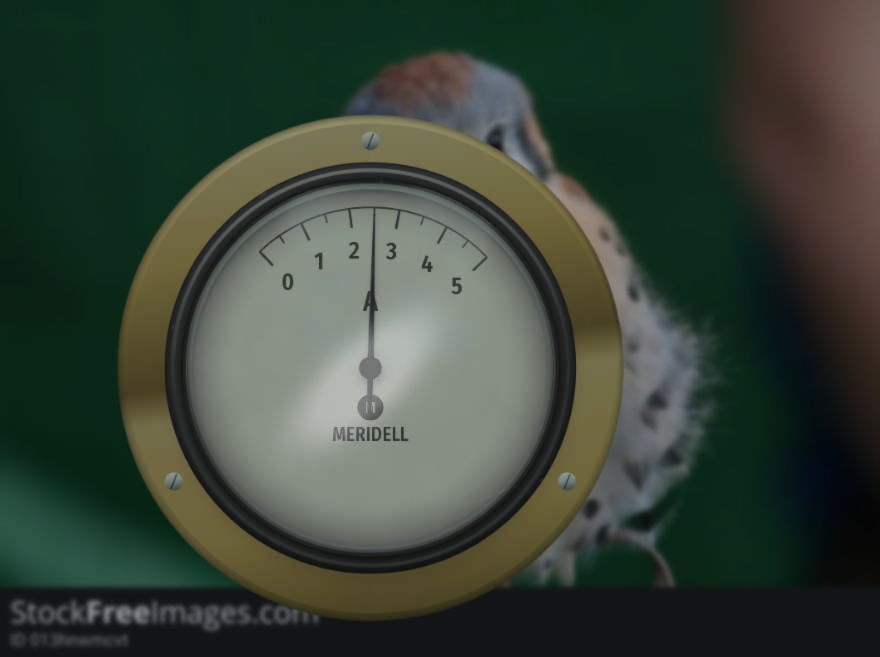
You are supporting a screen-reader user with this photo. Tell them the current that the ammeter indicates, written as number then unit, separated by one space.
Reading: 2.5 A
